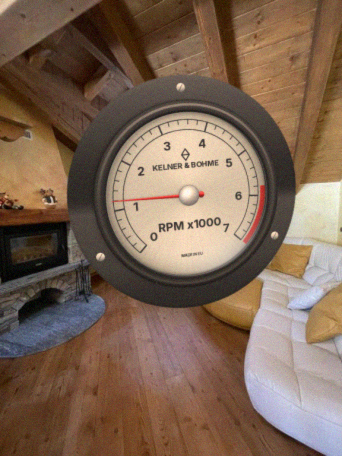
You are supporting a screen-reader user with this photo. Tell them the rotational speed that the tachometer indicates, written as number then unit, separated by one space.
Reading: 1200 rpm
